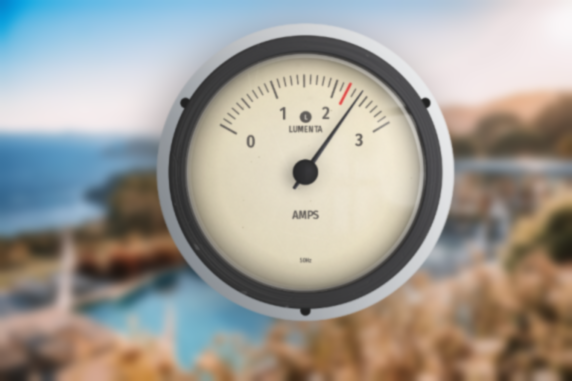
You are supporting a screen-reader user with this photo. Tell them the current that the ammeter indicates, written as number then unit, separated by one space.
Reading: 2.4 A
